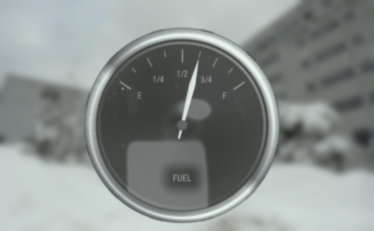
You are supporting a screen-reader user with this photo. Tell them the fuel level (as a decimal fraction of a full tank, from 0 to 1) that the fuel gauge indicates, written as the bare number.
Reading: 0.625
